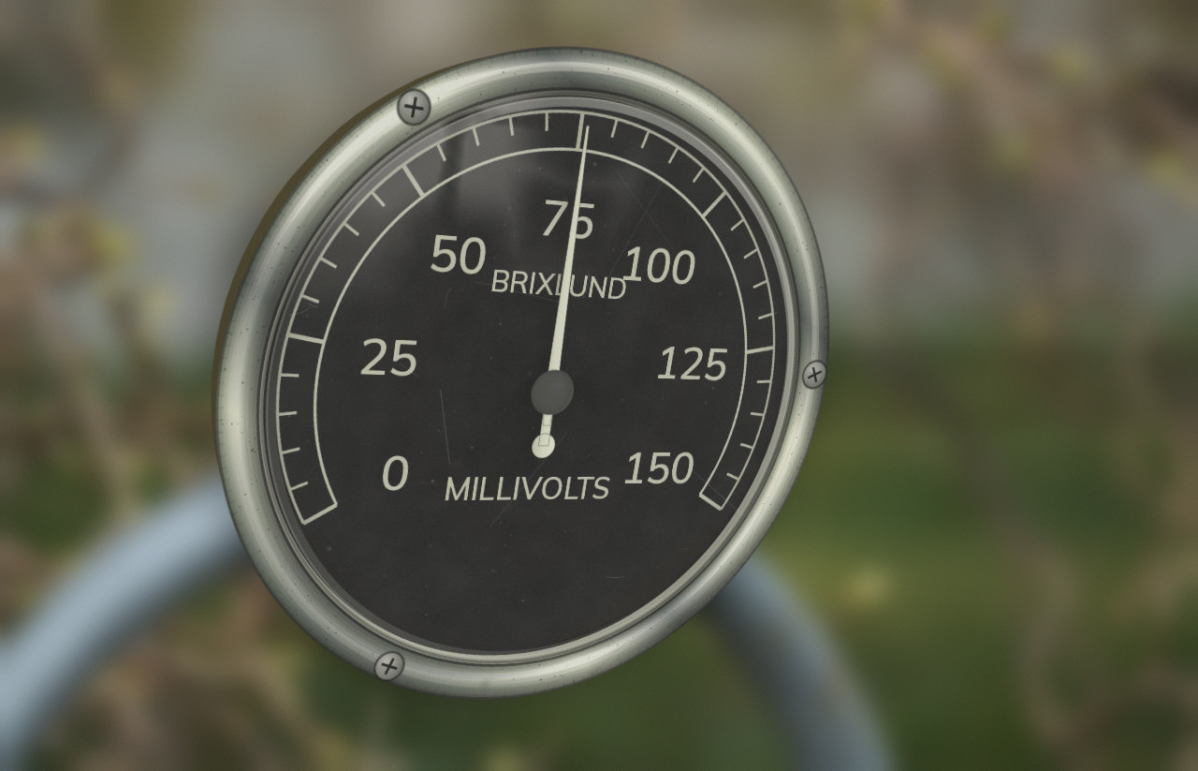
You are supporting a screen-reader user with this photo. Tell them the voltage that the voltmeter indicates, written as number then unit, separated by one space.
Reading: 75 mV
